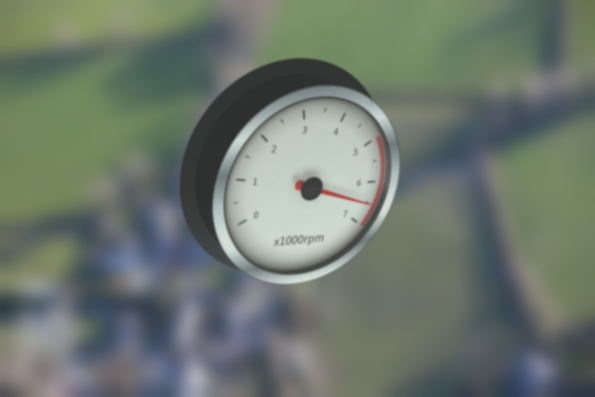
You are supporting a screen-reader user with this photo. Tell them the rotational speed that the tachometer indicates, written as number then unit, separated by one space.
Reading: 6500 rpm
